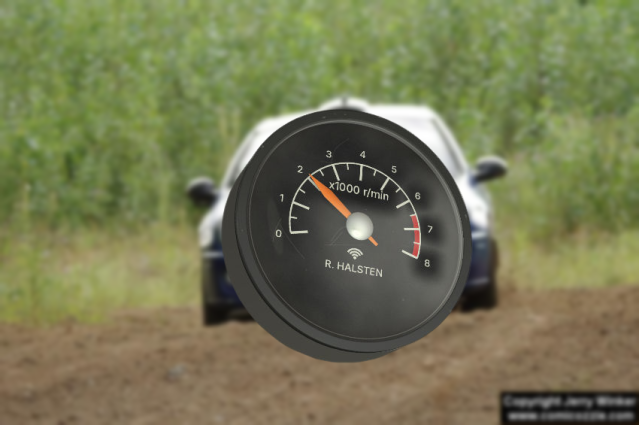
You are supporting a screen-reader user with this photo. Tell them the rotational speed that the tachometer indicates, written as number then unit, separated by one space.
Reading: 2000 rpm
